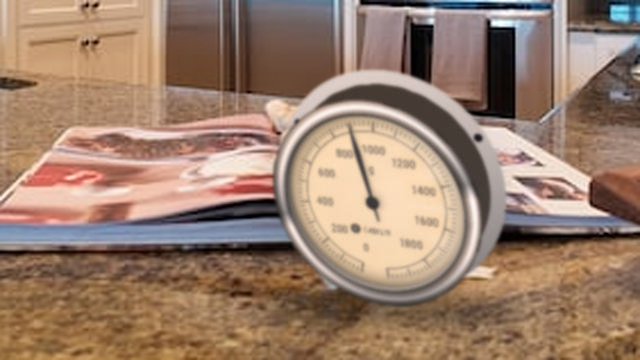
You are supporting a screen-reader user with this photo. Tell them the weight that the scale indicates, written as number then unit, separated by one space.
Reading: 900 g
